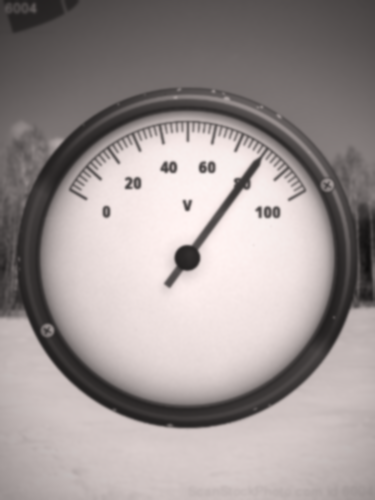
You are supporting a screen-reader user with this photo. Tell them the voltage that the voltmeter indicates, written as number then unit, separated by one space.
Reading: 80 V
